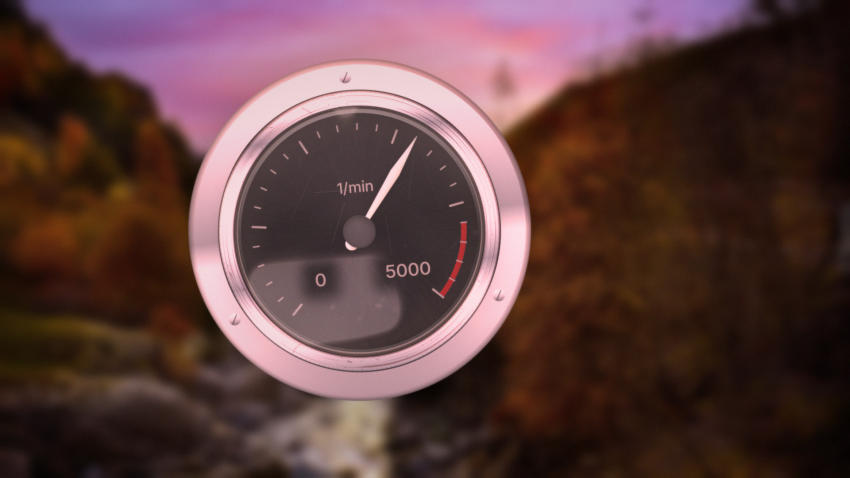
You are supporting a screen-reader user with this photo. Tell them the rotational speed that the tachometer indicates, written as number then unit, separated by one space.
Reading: 3200 rpm
